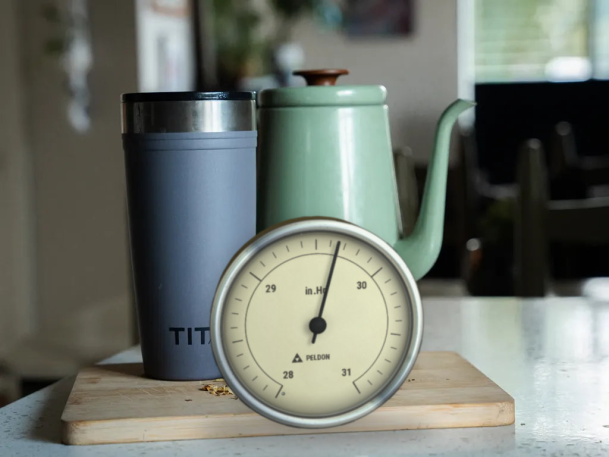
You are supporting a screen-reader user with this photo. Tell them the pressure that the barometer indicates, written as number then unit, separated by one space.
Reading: 29.65 inHg
